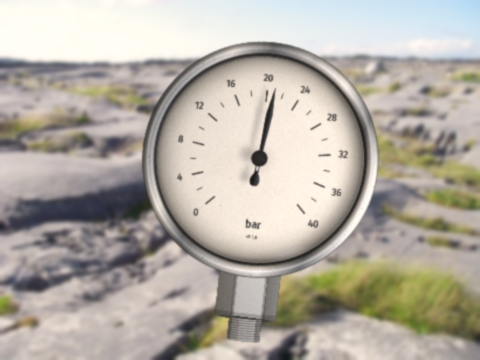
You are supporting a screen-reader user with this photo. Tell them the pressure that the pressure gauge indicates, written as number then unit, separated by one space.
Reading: 21 bar
